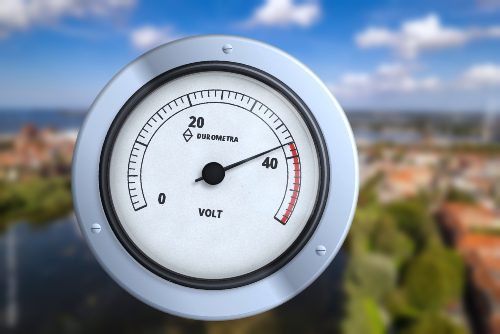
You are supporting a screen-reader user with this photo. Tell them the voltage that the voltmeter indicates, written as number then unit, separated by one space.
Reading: 38 V
